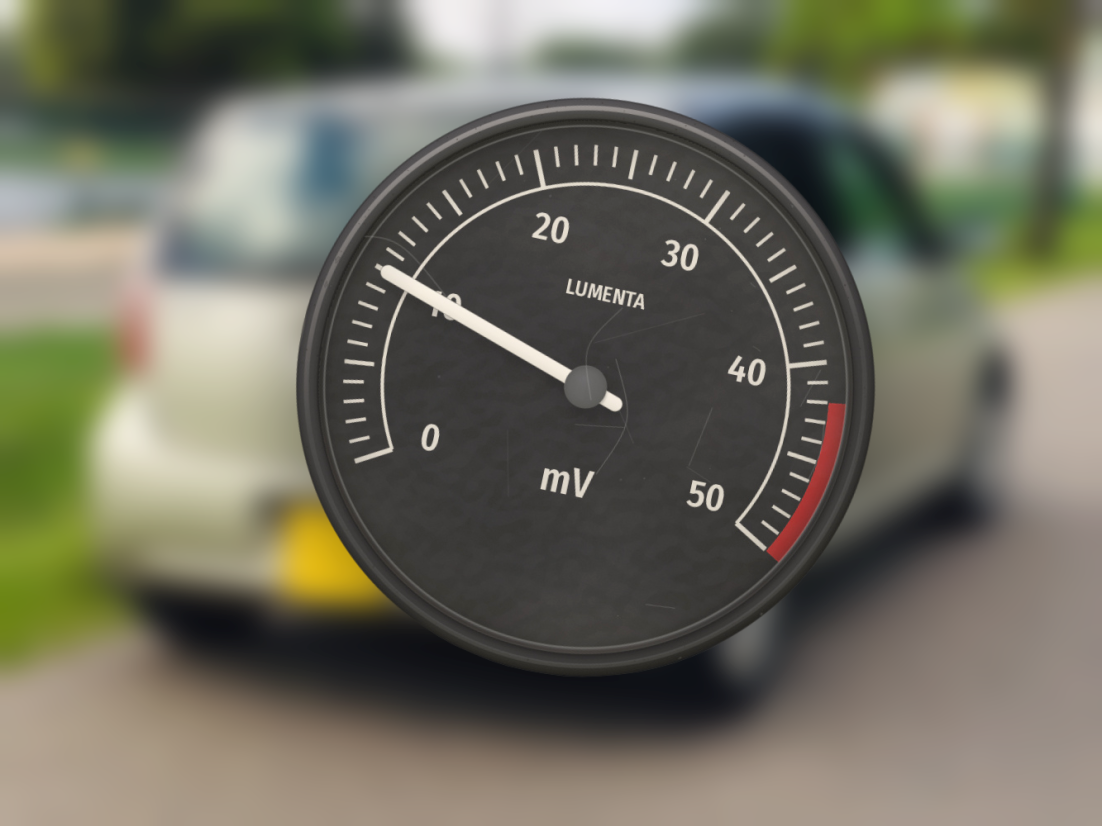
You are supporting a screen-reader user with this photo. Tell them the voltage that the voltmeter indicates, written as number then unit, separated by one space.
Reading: 10 mV
